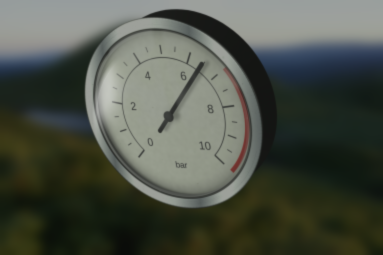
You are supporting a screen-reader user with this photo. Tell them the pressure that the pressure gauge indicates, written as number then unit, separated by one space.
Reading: 6.5 bar
